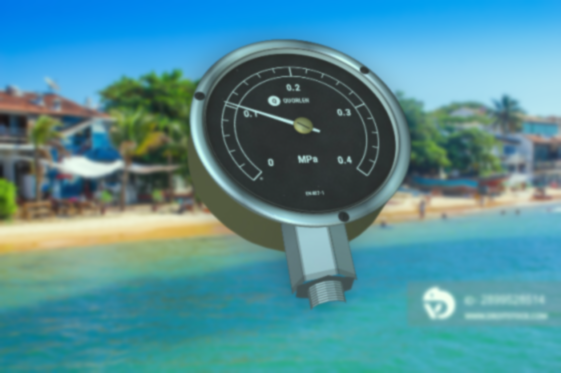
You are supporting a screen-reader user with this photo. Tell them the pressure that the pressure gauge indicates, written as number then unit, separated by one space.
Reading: 0.1 MPa
